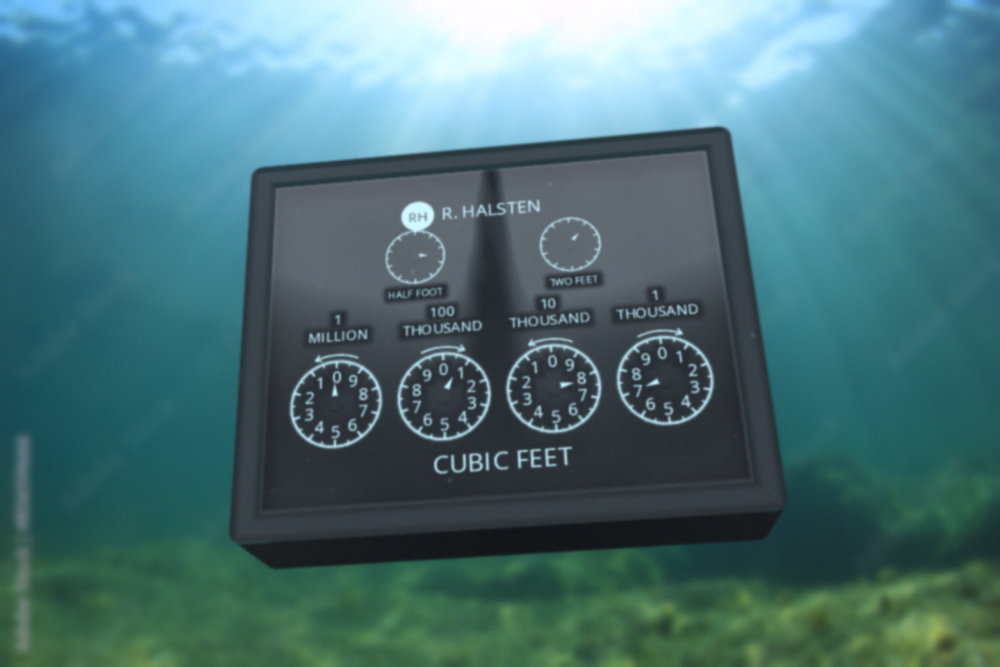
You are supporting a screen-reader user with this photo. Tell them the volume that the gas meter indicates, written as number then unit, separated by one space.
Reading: 7700 ft³
